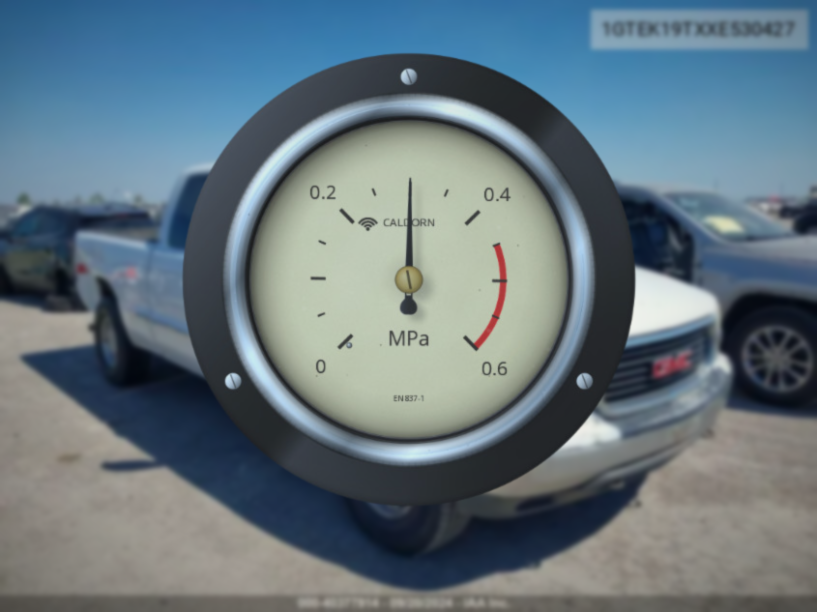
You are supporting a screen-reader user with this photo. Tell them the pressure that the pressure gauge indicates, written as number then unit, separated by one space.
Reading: 0.3 MPa
